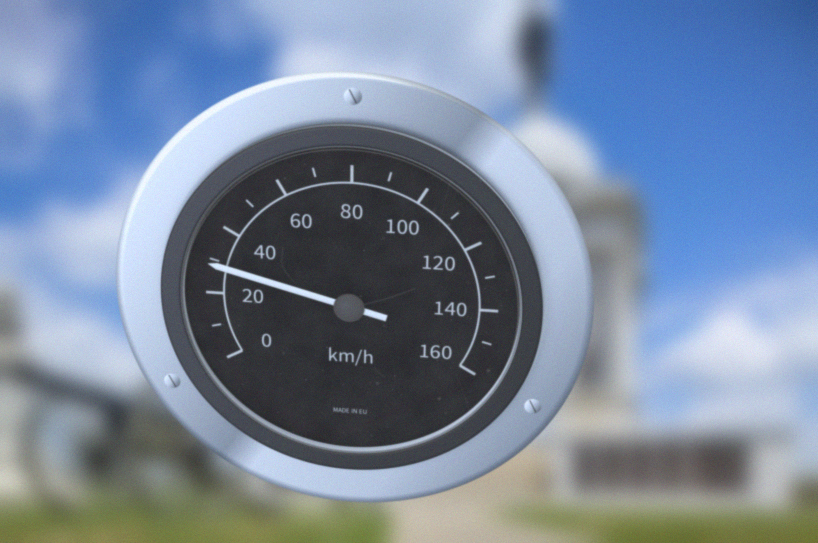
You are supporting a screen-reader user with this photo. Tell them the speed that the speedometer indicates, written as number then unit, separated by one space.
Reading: 30 km/h
